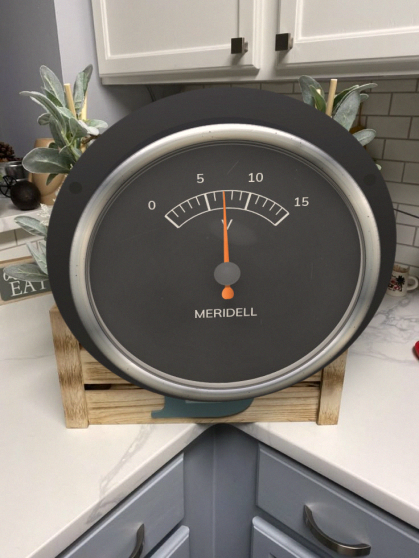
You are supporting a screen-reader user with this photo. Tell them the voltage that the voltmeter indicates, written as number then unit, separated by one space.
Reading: 7 V
